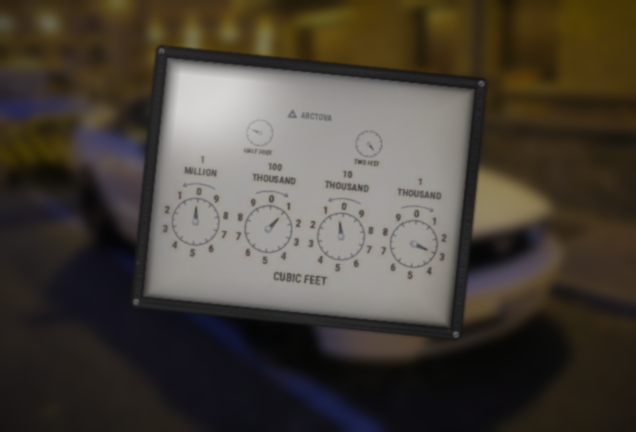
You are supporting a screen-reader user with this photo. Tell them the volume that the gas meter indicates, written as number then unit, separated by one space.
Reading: 10300 ft³
